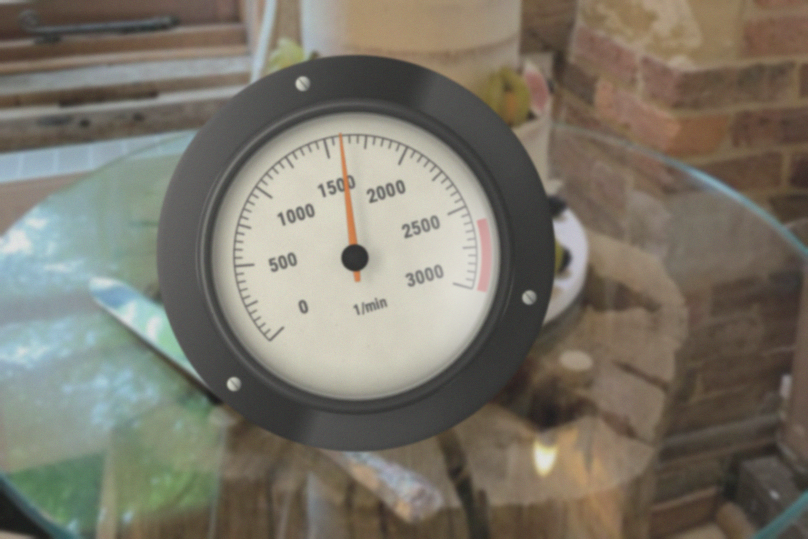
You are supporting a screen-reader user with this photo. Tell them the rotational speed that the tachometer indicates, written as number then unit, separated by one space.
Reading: 1600 rpm
